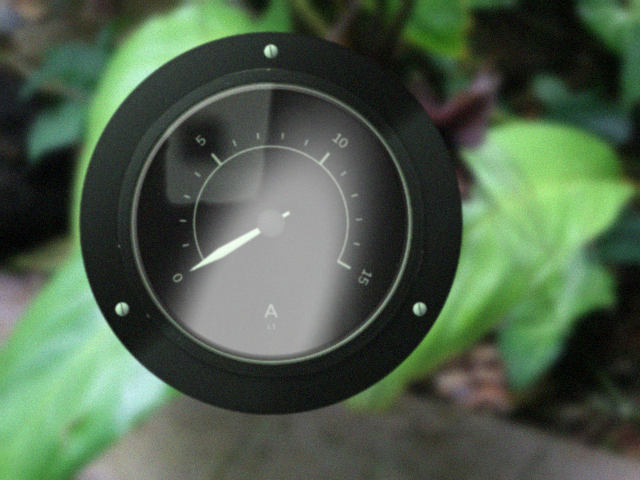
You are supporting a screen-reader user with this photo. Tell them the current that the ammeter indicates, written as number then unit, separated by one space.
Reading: 0 A
